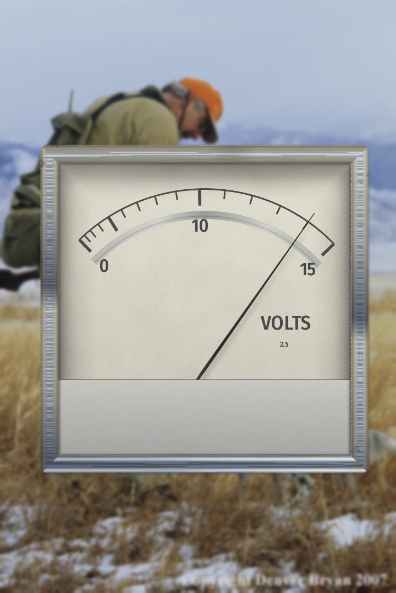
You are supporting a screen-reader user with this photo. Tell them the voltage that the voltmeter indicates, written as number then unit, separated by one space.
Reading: 14 V
